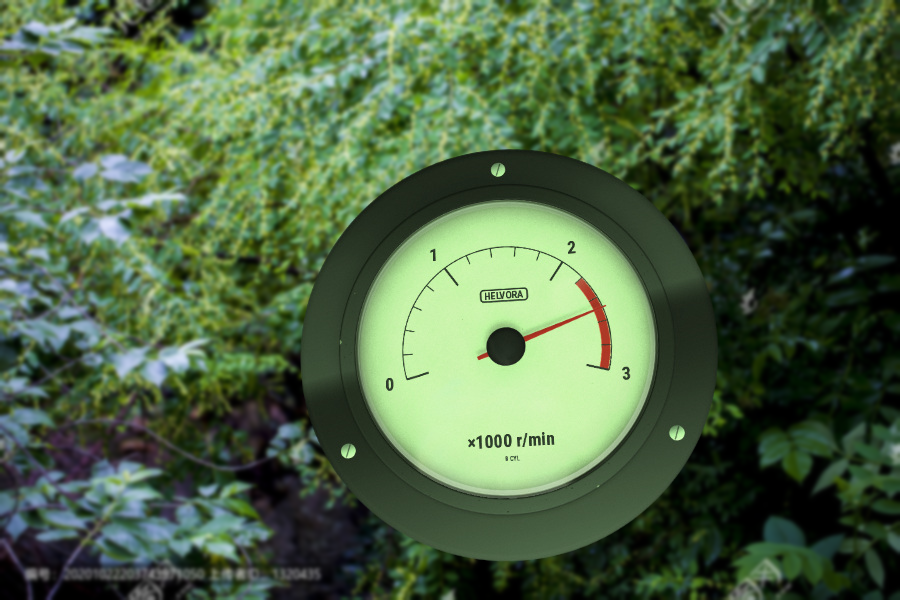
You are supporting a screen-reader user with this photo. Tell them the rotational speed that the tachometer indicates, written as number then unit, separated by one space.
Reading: 2500 rpm
